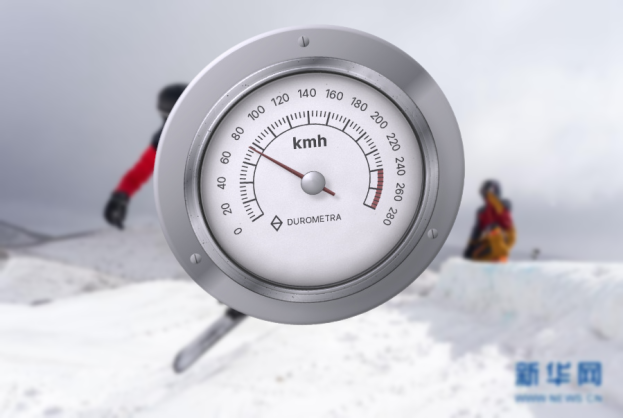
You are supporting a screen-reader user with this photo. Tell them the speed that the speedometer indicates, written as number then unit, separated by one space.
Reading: 76 km/h
